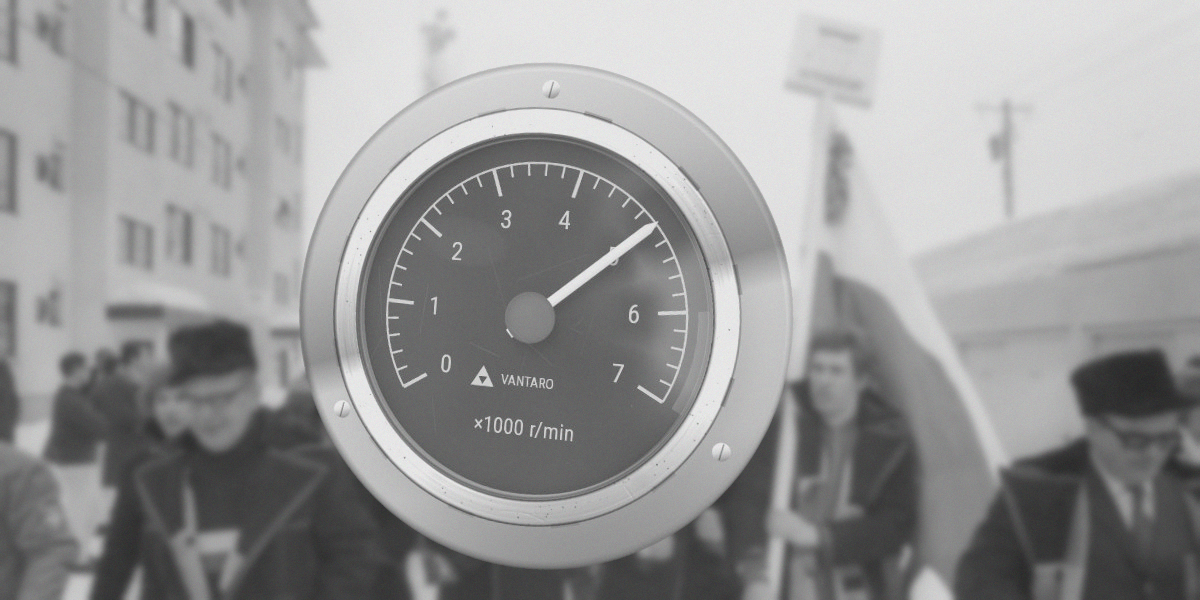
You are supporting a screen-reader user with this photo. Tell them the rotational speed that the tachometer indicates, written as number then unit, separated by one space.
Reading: 5000 rpm
